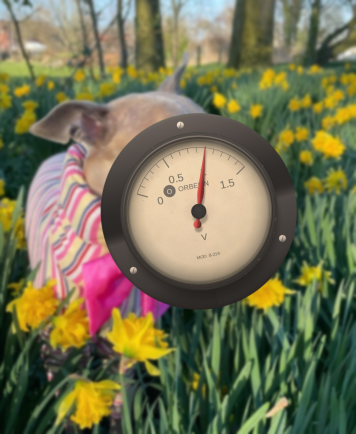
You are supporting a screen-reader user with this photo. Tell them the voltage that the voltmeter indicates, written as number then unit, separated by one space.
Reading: 1 V
